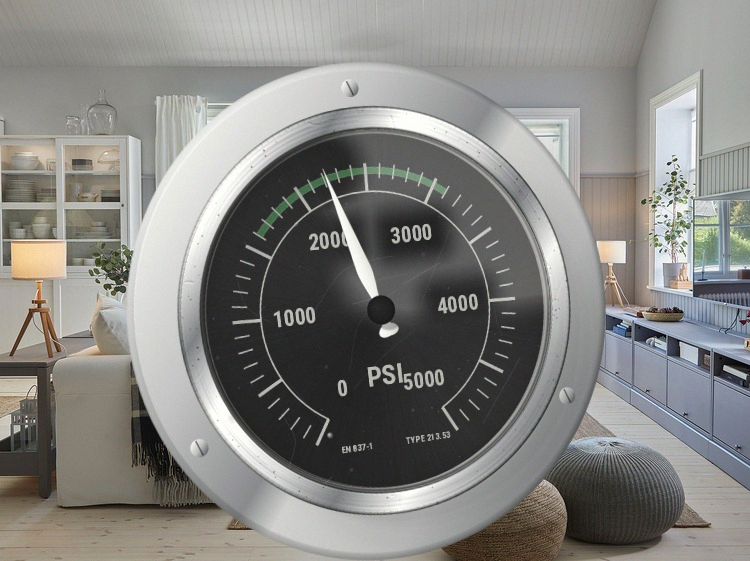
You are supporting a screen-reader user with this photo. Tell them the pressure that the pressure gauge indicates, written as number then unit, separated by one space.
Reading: 2200 psi
